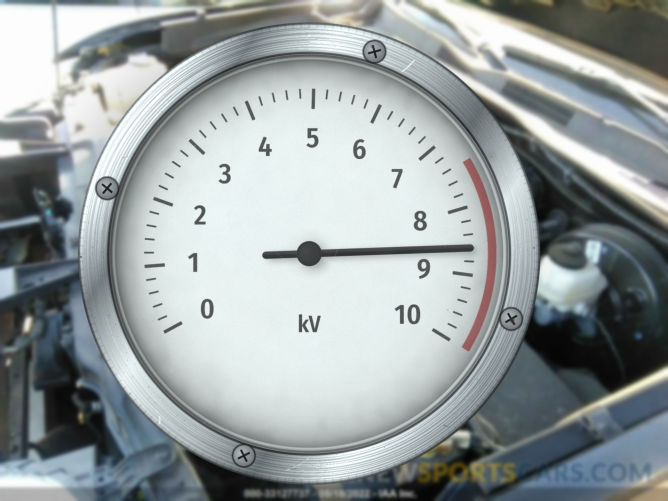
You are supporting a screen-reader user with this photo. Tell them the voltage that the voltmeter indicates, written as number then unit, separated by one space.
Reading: 8.6 kV
